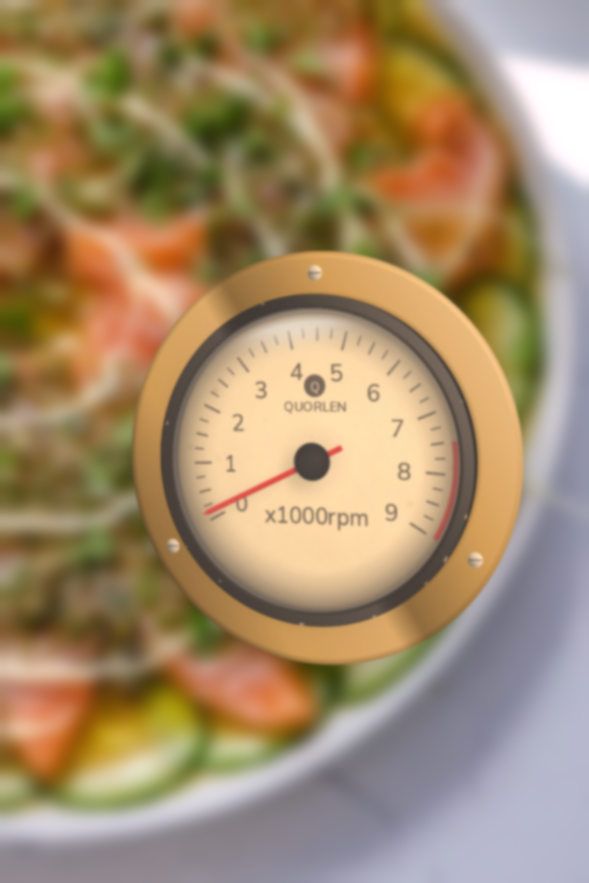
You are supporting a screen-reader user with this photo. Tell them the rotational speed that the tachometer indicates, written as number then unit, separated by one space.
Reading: 125 rpm
